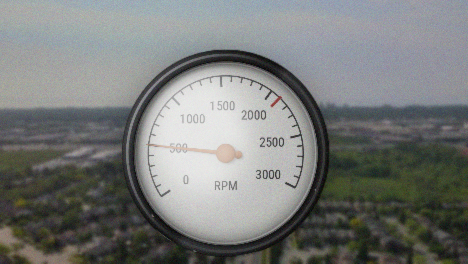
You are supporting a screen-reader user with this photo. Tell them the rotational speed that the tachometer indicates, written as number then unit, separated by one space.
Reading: 500 rpm
